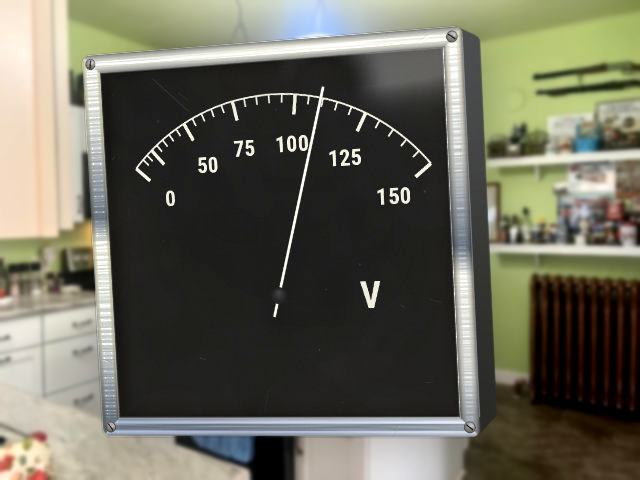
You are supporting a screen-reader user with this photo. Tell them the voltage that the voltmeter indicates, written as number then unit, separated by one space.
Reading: 110 V
